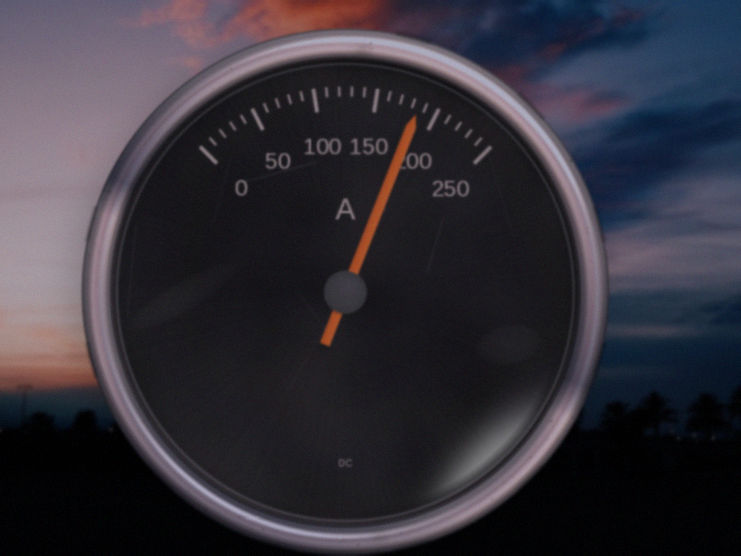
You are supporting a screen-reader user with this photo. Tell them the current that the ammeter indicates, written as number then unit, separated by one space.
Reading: 185 A
